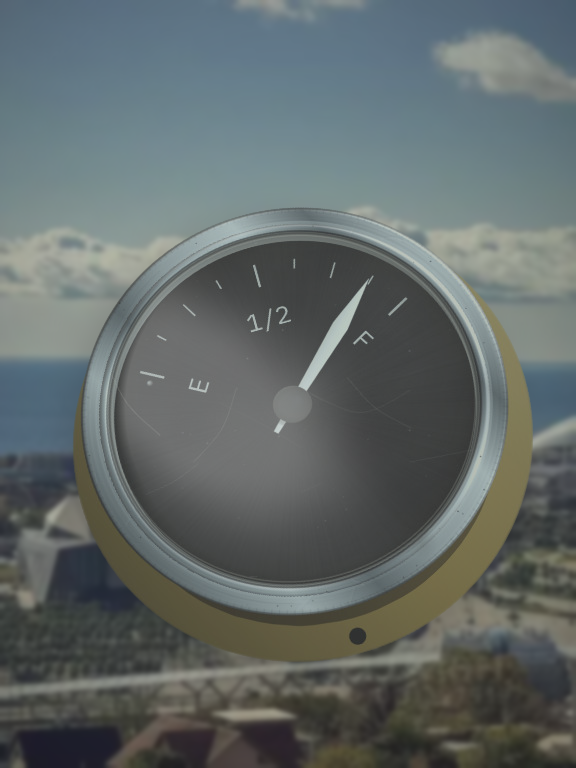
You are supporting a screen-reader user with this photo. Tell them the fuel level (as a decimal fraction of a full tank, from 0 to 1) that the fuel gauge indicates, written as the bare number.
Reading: 0.875
